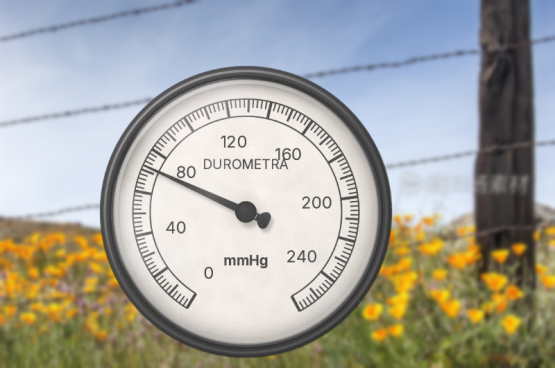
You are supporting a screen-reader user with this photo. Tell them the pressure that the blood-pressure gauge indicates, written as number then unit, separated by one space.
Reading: 72 mmHg
